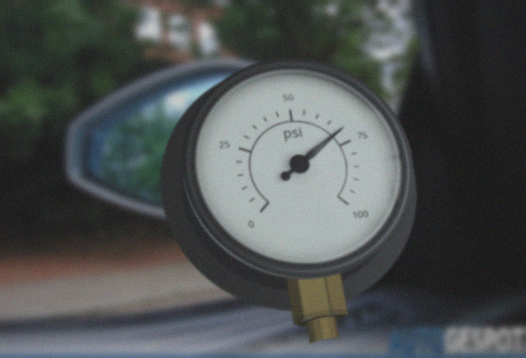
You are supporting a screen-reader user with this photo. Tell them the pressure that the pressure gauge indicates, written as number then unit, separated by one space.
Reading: 70 psi
